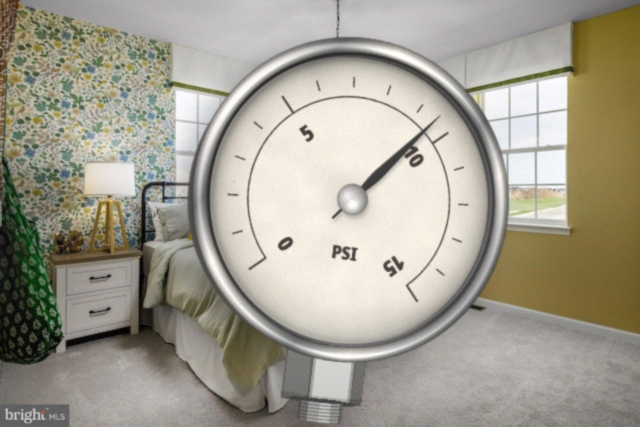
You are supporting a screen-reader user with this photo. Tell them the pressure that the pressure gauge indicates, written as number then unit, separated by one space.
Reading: 9.5 psi
